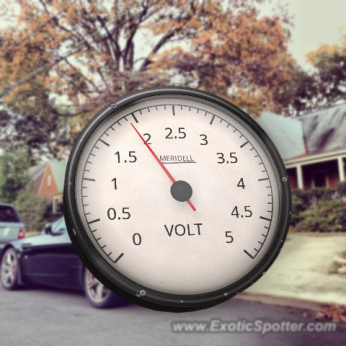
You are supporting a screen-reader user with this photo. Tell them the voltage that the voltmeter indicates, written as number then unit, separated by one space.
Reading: 1.9 V
